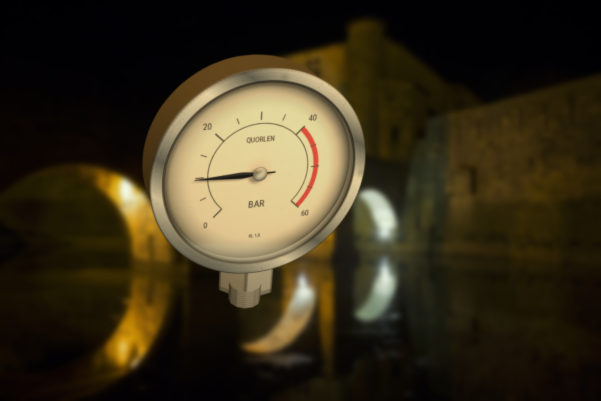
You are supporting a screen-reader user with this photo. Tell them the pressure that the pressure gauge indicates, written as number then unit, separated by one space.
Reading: 10 bar
